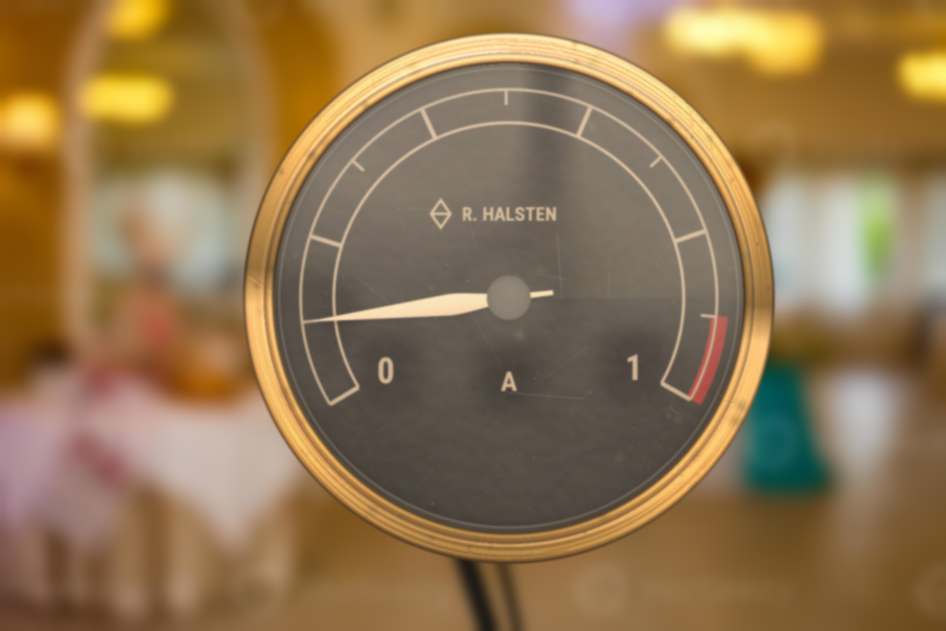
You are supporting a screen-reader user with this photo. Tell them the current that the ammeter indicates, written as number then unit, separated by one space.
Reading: 0.1 A
